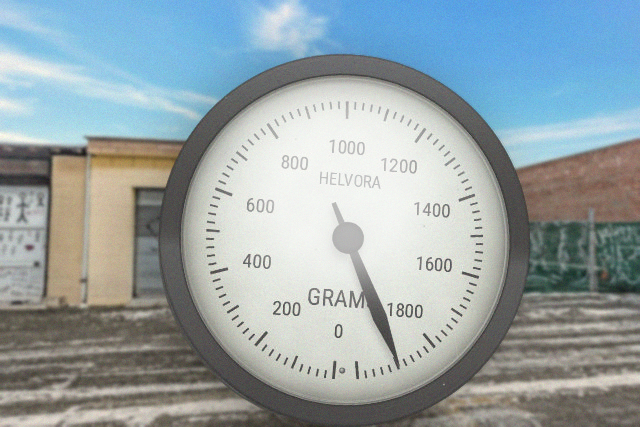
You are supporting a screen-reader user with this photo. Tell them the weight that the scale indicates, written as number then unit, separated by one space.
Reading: 1900 g
